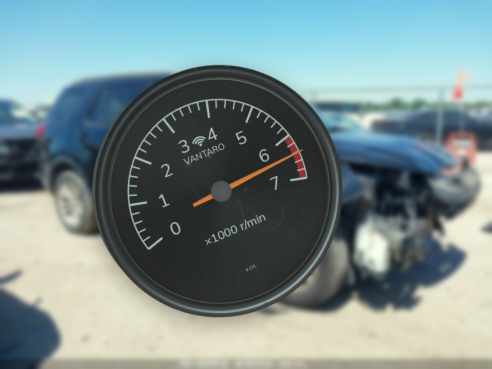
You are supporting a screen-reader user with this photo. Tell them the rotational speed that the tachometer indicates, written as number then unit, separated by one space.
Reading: 6400 rpm
